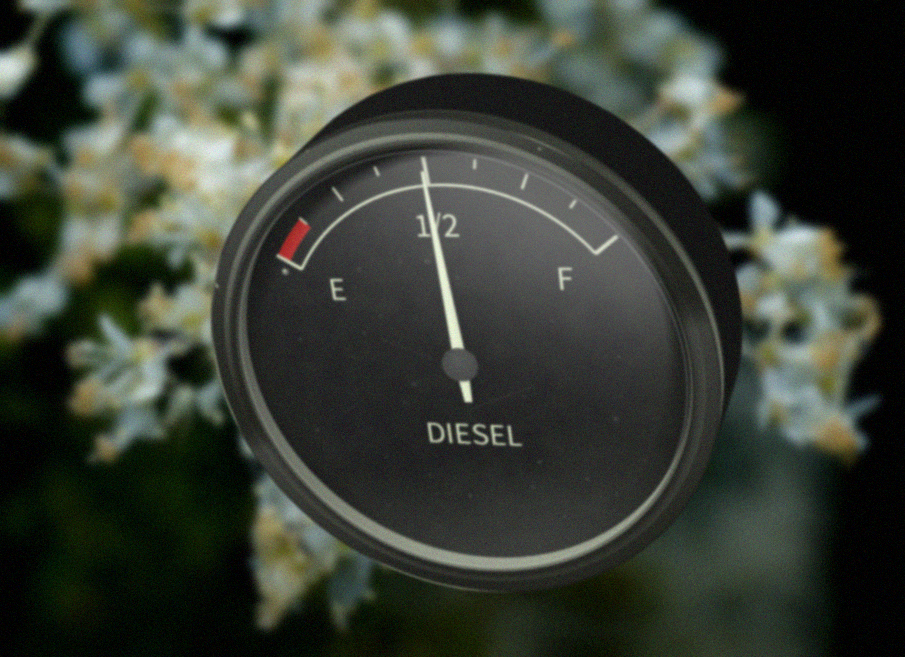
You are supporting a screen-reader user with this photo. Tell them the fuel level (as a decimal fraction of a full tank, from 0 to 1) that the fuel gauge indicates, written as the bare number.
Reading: 0.5
